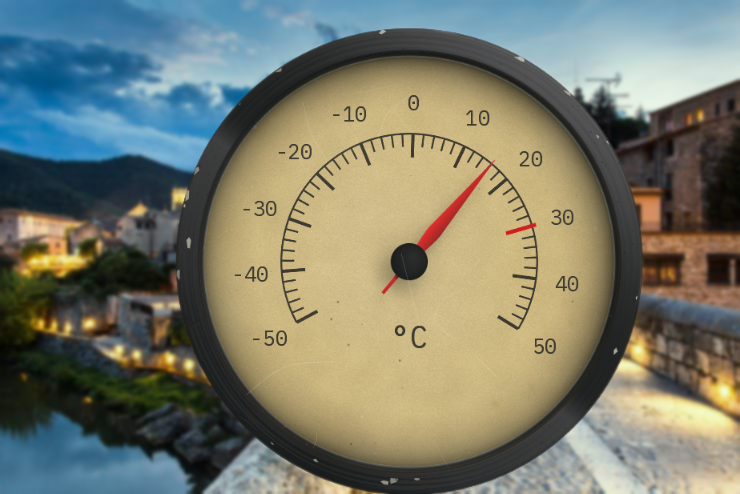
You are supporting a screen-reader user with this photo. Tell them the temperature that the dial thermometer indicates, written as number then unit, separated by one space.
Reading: 16 °C
